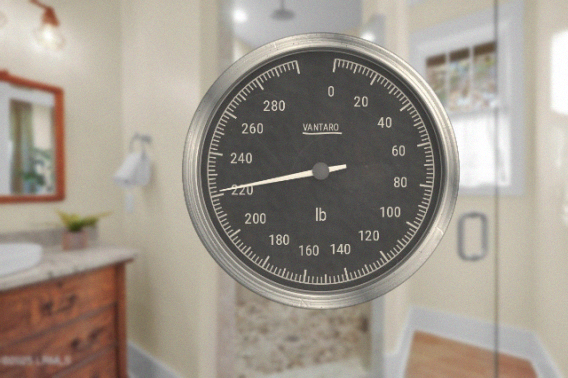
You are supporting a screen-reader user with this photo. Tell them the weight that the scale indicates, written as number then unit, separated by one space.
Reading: 222 lb
